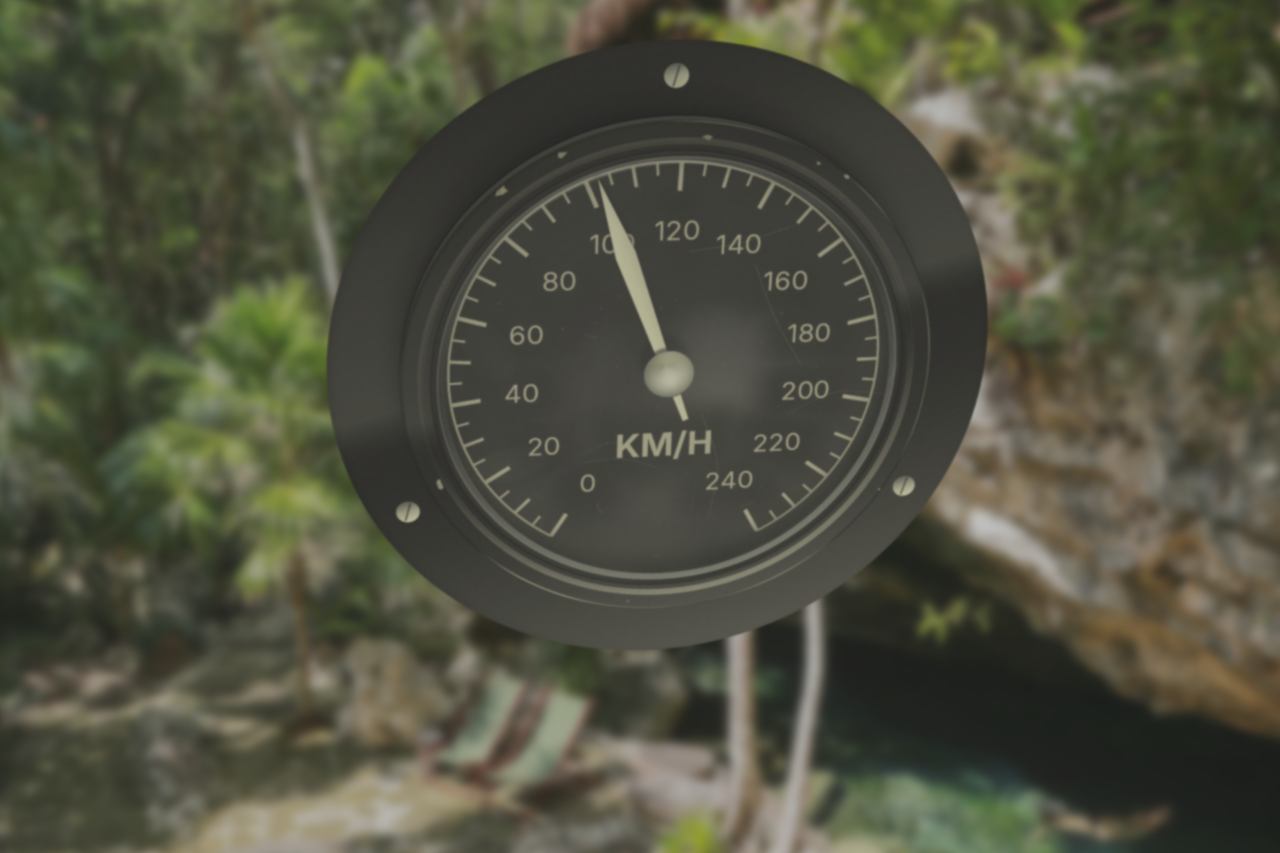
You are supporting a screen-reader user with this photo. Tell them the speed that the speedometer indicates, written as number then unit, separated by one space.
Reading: 102.5 km/h
